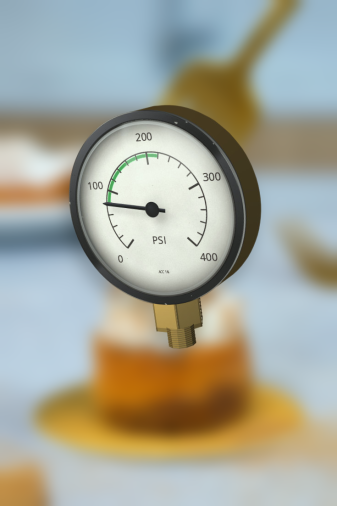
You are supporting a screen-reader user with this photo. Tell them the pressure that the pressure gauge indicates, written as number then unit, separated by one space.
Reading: 80 psi
